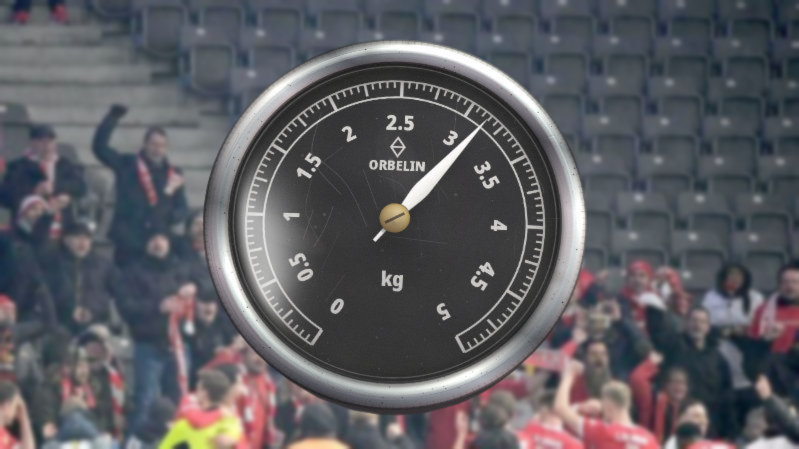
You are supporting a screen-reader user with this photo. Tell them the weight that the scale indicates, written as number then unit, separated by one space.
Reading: 3.15 kg
